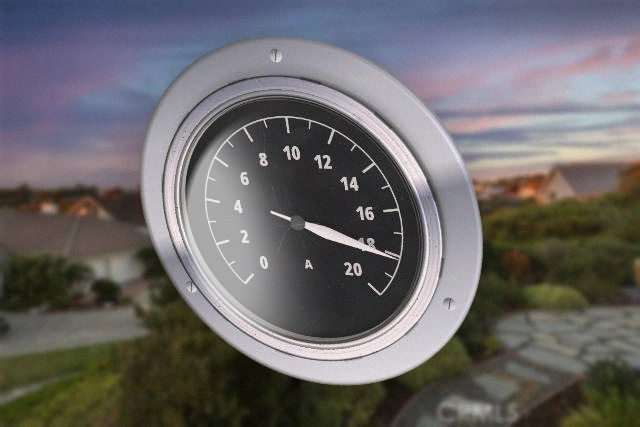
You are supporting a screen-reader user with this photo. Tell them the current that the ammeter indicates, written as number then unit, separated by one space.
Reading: 18 A
